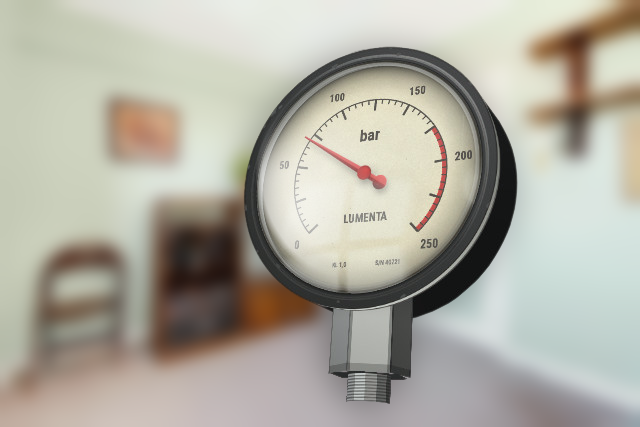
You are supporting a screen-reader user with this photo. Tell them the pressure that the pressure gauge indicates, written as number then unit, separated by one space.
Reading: 70 bar
